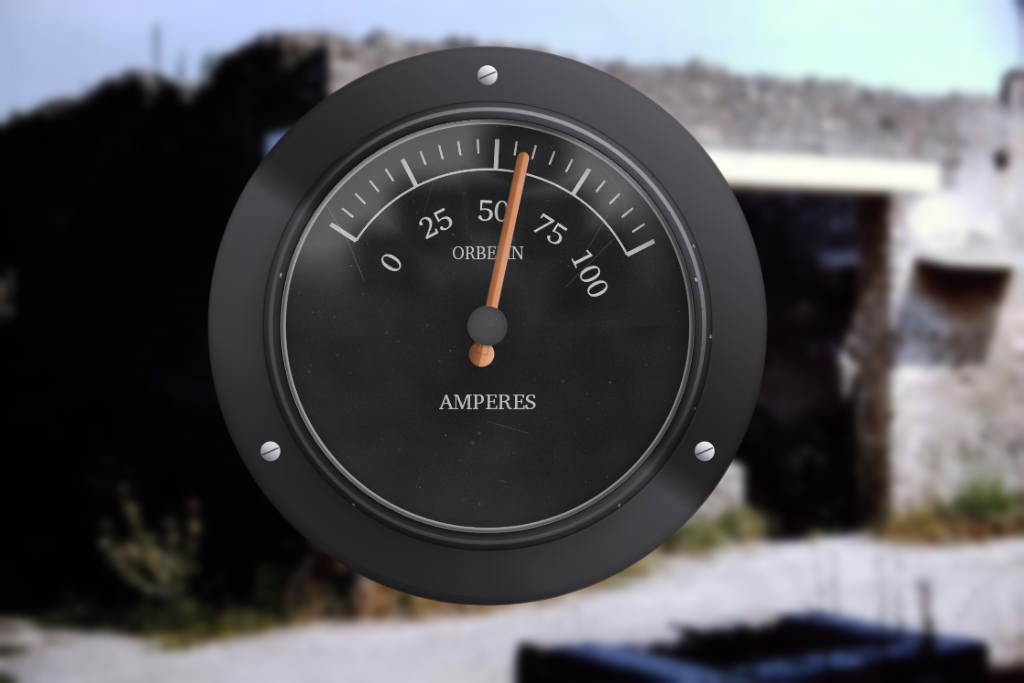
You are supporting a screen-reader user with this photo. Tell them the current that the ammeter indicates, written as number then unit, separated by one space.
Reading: 57.5 A
